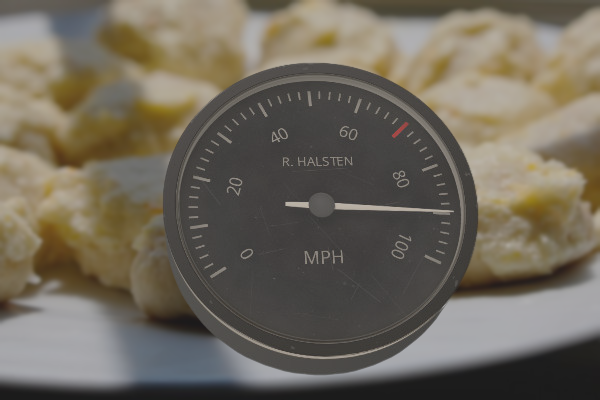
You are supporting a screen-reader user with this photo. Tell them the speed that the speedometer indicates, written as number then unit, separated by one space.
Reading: 90 mph
